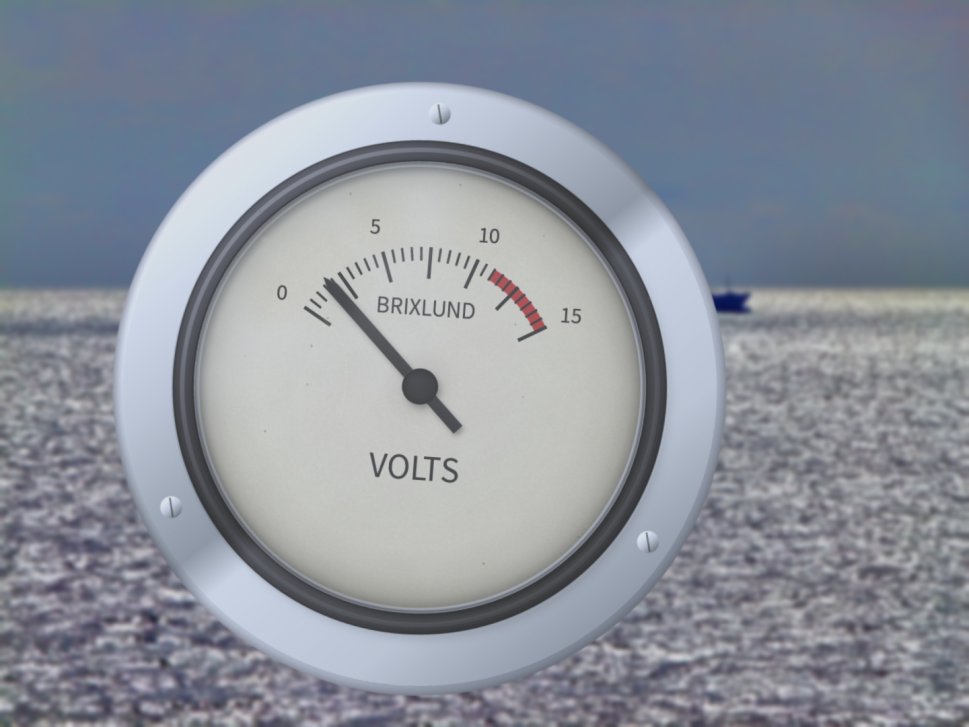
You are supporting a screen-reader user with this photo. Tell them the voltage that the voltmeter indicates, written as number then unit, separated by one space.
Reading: 1.75 V
